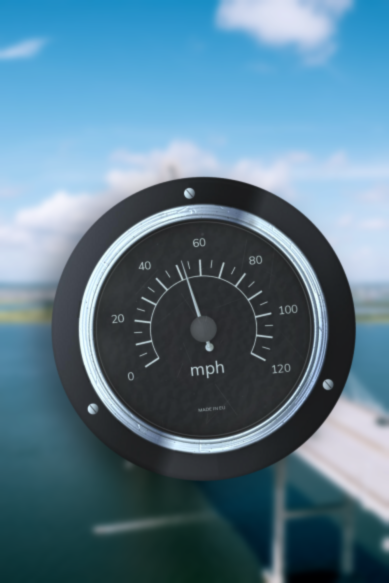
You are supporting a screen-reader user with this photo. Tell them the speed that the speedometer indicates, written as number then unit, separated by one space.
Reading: 52.5 mph
